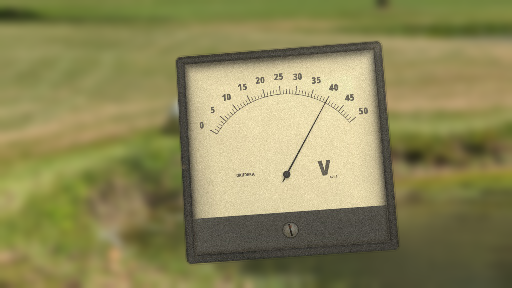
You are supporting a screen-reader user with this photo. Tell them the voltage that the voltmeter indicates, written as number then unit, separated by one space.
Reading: 40 V
